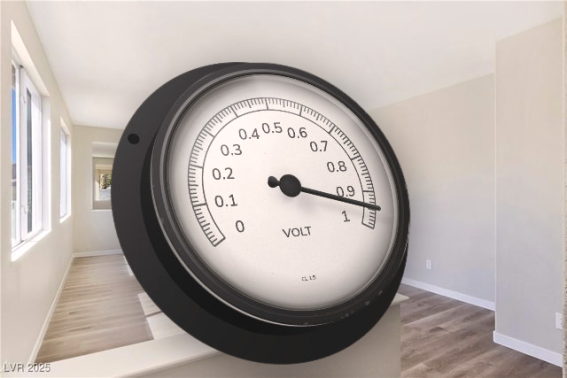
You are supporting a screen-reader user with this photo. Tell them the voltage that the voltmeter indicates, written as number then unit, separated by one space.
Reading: 0.95 V
